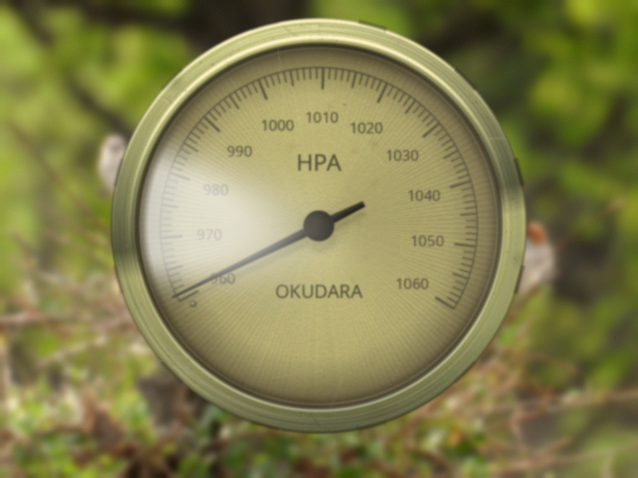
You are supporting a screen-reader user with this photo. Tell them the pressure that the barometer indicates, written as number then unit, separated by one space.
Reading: 961 hPa
